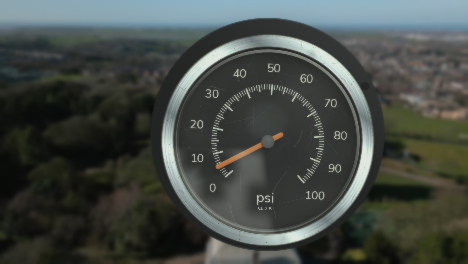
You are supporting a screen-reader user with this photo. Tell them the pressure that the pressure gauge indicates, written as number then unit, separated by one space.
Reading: 5 psi
